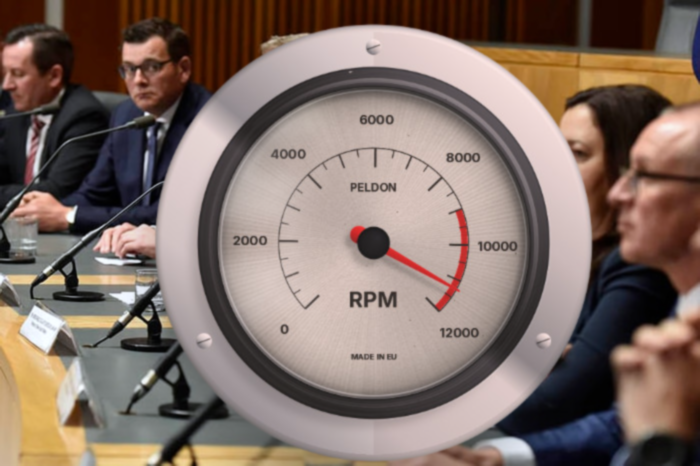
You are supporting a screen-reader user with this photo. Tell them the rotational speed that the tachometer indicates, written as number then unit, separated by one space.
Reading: 11250 rpm
